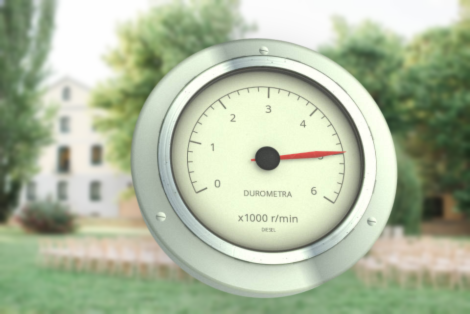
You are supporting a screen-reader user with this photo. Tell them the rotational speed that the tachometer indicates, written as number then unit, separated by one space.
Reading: 5000 rpm
